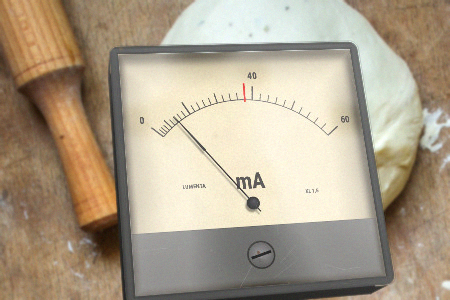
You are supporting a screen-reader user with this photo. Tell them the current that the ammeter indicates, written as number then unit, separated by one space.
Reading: 14 mA
